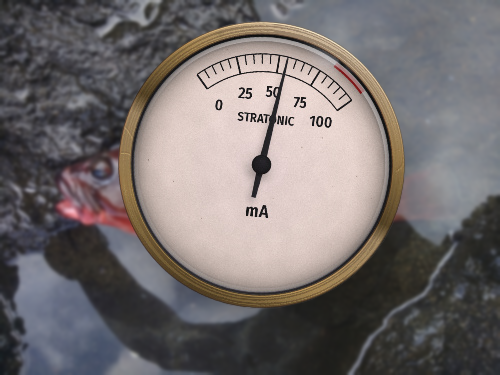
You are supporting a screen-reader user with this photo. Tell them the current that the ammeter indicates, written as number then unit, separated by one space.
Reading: 55 mA
